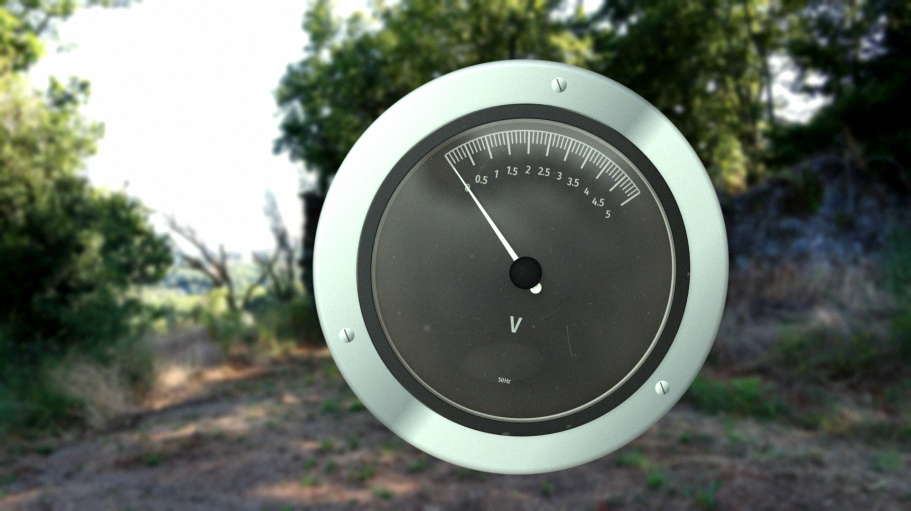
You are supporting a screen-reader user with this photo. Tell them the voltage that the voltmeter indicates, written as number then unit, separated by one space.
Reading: 0 V
